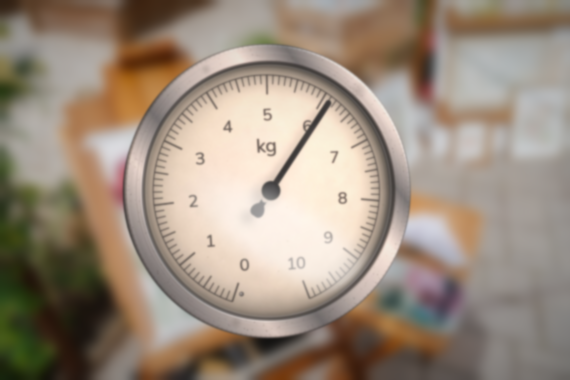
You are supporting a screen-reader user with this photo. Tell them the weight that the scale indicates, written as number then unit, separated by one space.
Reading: 6.1 kg
